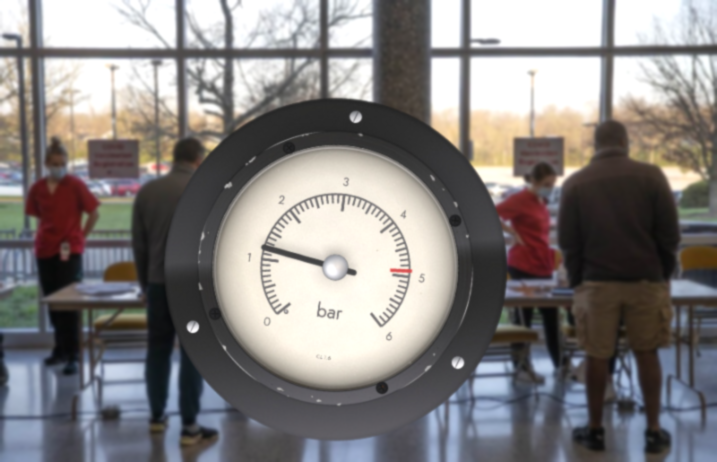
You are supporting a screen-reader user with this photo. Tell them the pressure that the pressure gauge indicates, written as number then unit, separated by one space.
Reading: 1.2 bar
